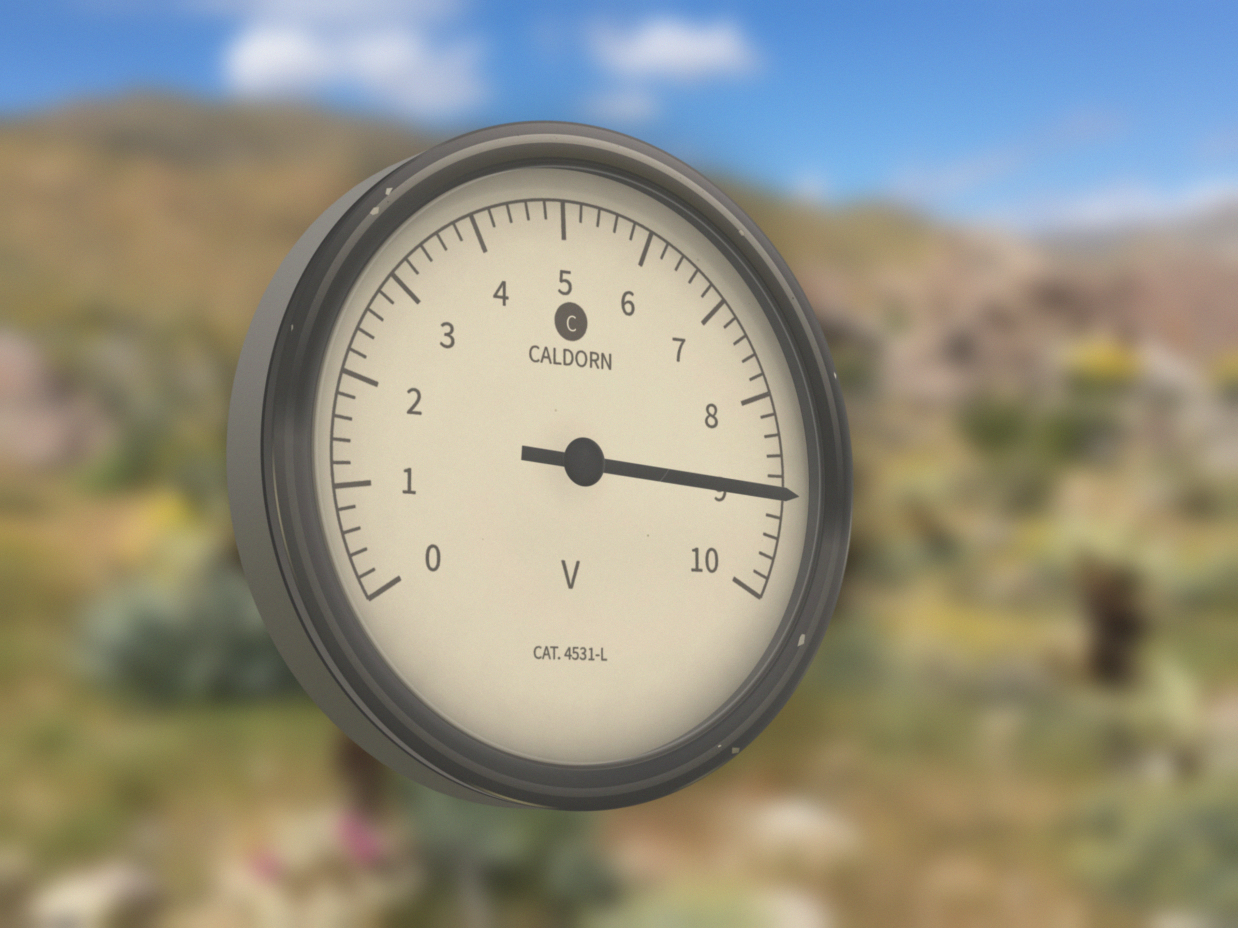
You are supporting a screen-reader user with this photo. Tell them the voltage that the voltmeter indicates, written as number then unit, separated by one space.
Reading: 9 V
